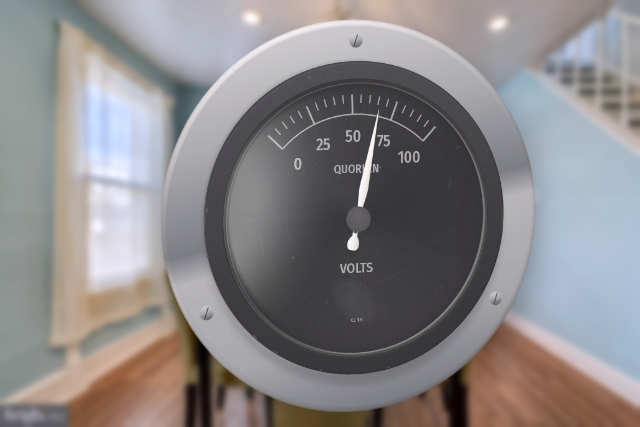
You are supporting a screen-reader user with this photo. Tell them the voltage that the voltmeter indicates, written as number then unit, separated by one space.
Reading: 65 V
